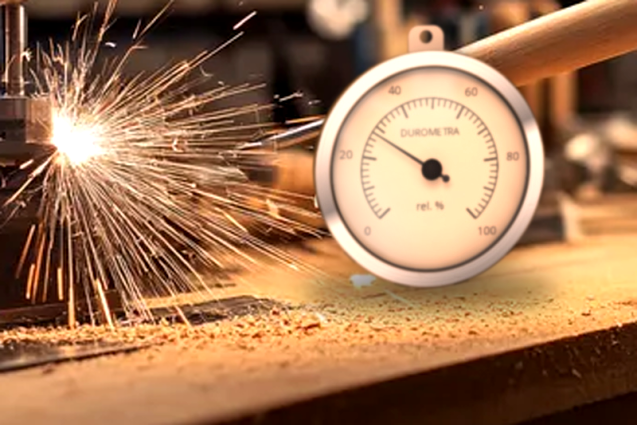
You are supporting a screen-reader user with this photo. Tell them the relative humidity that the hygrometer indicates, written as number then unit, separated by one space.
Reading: 28 %
